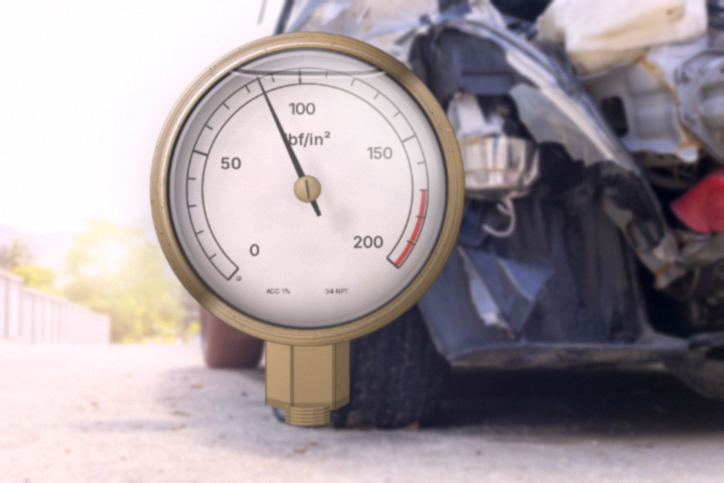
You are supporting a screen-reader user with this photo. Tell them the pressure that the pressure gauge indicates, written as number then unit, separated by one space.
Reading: 85 psi
